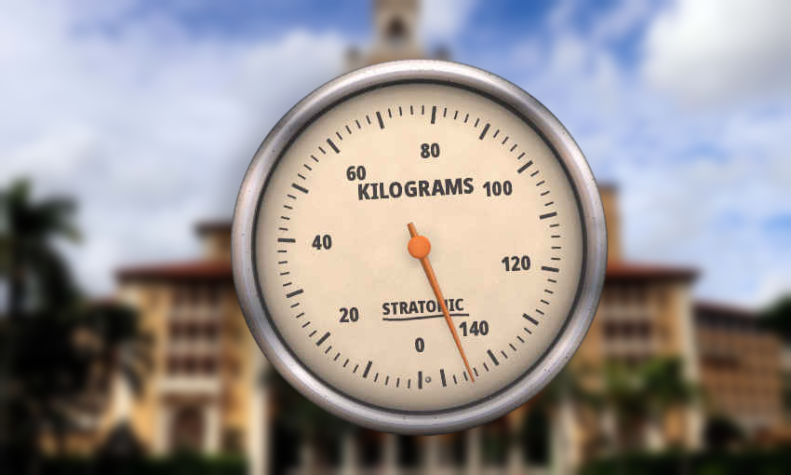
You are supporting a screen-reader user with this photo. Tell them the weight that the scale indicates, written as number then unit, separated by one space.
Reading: 145 kg
